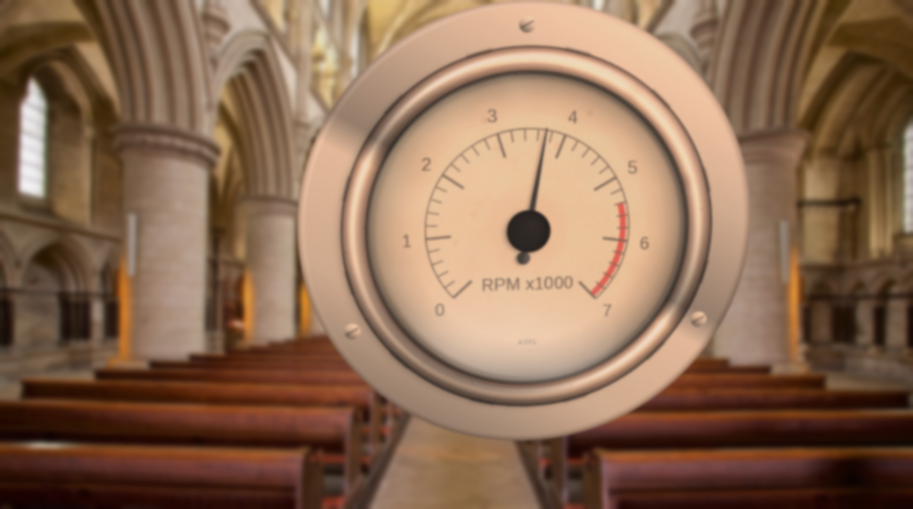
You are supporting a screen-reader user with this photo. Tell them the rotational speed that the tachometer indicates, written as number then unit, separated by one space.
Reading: 3700 rpm
